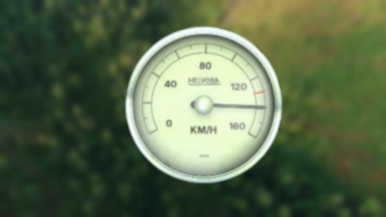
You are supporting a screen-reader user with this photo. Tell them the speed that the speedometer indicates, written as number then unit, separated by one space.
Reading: 140 km/h
